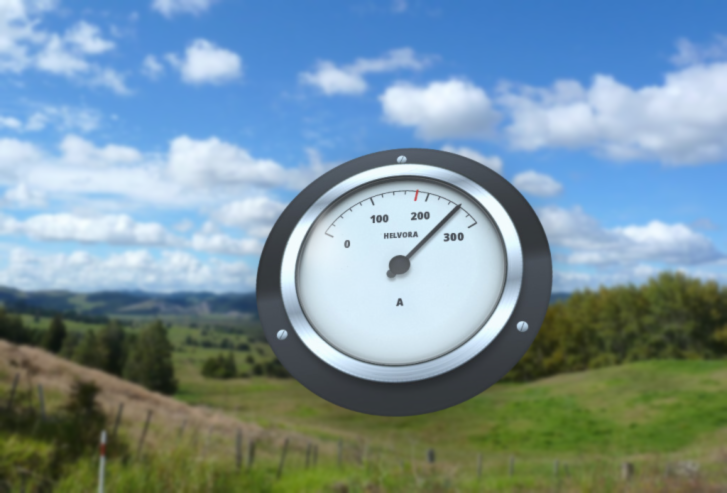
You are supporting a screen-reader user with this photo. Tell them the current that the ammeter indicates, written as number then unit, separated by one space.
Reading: 260 A
